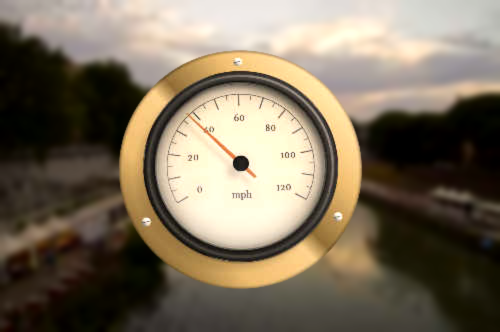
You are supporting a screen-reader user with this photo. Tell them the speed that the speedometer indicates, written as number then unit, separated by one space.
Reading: 37.5 mph
